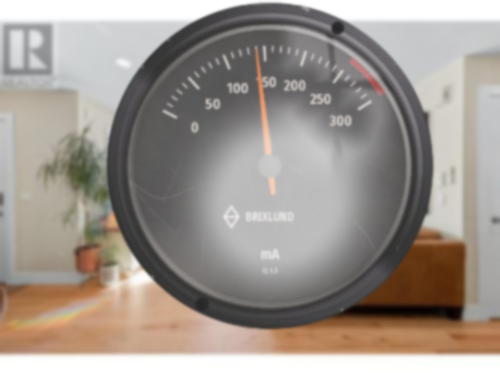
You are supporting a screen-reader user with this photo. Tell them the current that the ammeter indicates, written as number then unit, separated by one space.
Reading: 140 mA
